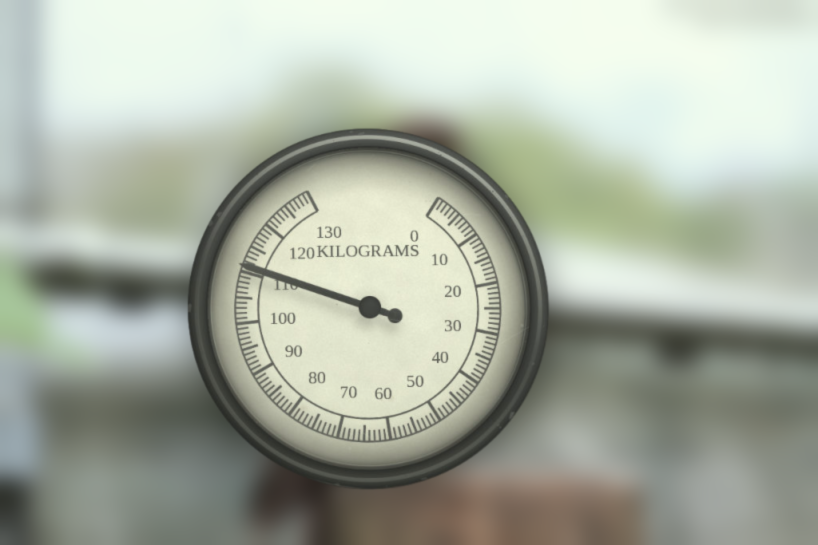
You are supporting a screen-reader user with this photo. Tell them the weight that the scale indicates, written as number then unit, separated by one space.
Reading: 111 kg
